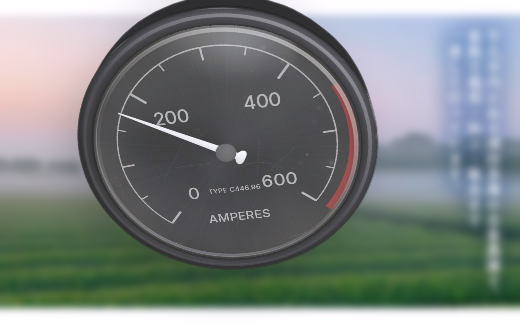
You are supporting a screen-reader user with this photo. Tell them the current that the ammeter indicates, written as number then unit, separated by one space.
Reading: 175 A
